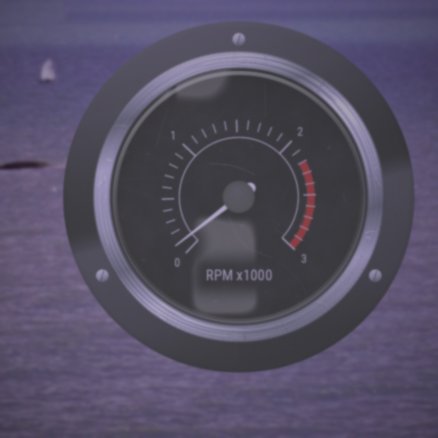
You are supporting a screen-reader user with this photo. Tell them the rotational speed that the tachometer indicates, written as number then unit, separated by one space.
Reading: 100 rpm
